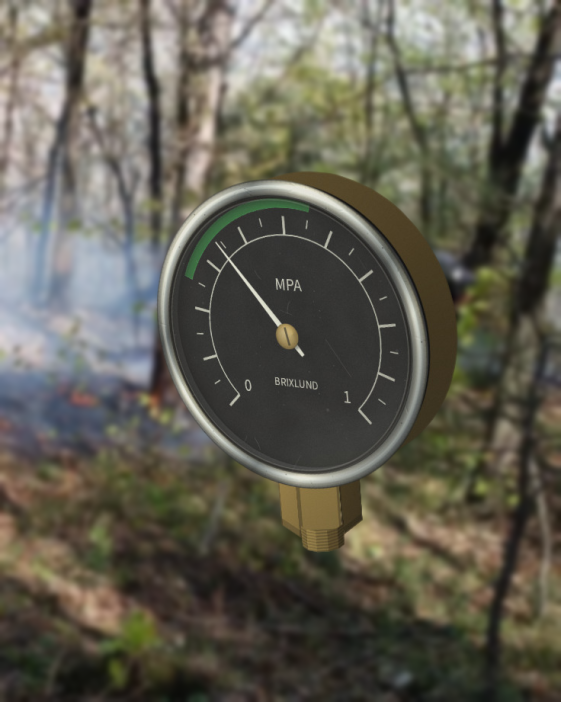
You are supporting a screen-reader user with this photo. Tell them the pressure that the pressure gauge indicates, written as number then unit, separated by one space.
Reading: 0.35 MPa
